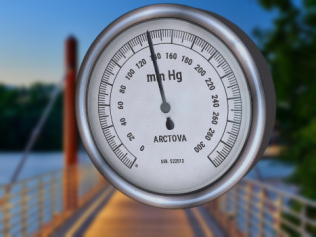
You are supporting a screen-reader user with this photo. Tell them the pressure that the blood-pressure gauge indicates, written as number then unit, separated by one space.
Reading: 140 mmHg
